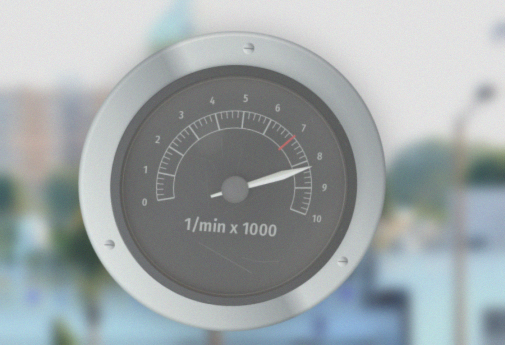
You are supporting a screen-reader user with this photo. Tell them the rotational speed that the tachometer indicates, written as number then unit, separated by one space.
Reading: 8200 rpm
